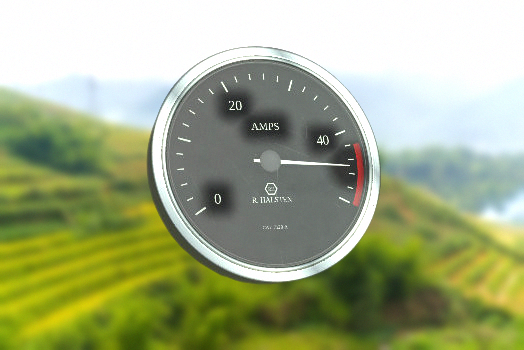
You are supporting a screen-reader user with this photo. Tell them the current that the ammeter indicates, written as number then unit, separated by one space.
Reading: 45 A
